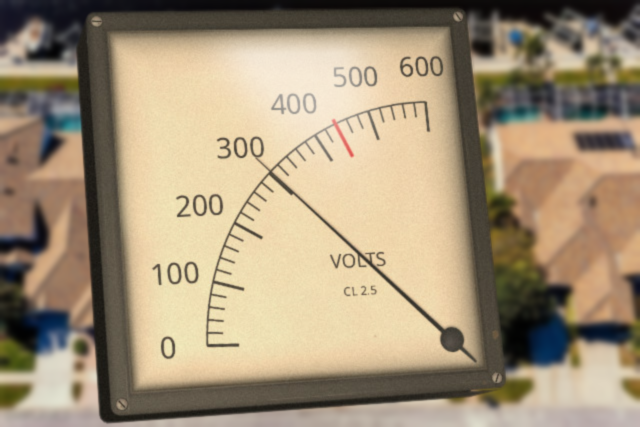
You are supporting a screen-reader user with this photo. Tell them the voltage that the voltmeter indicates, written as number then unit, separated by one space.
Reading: 300 V
